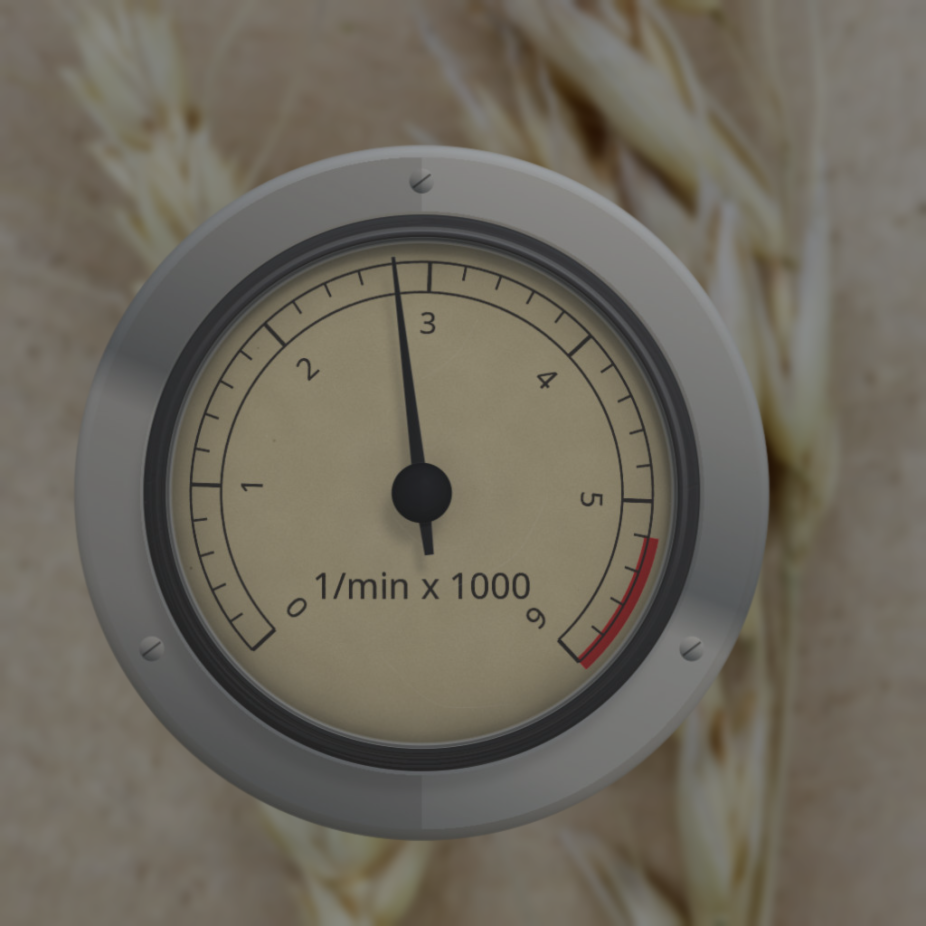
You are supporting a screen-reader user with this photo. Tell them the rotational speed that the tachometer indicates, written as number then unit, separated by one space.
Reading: 2800 rpm
